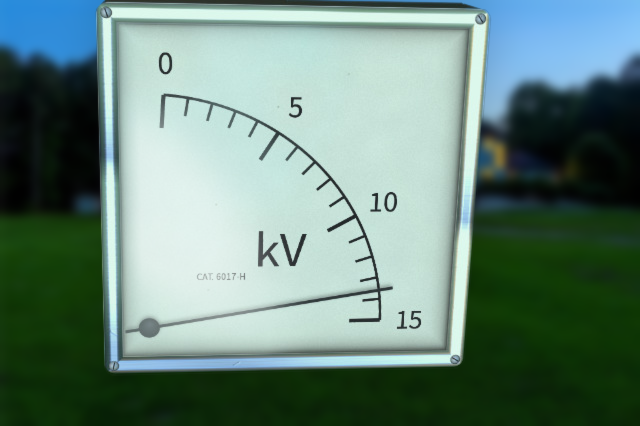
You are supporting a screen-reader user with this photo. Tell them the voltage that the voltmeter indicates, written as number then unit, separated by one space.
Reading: 13.5 kV
